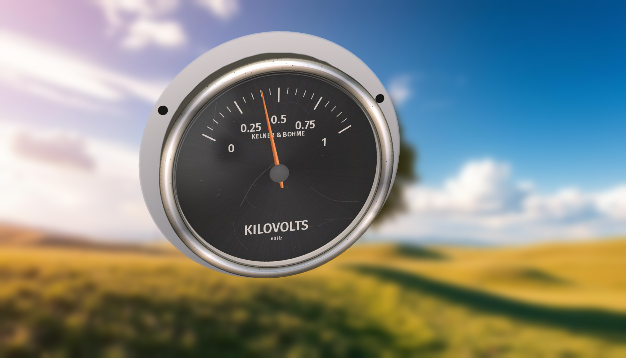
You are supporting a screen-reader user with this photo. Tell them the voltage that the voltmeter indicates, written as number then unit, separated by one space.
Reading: 0.4 kV
